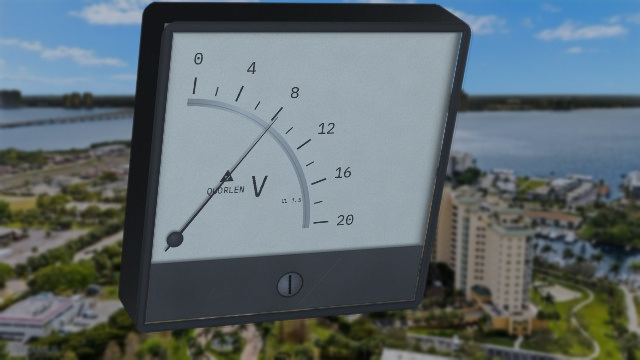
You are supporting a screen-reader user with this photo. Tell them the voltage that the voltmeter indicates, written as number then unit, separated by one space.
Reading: 8 V
